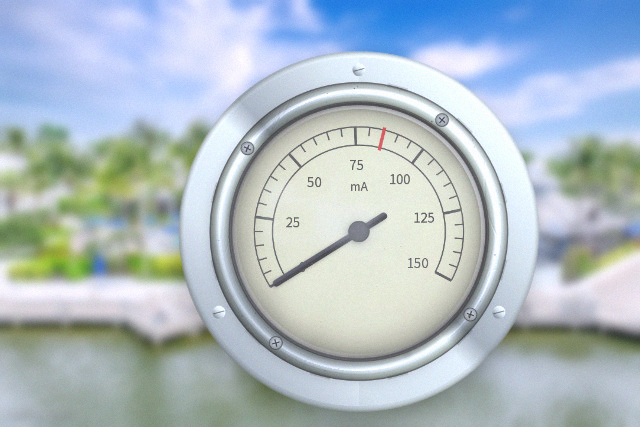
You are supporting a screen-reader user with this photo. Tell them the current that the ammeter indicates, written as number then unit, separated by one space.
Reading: 0 mA
